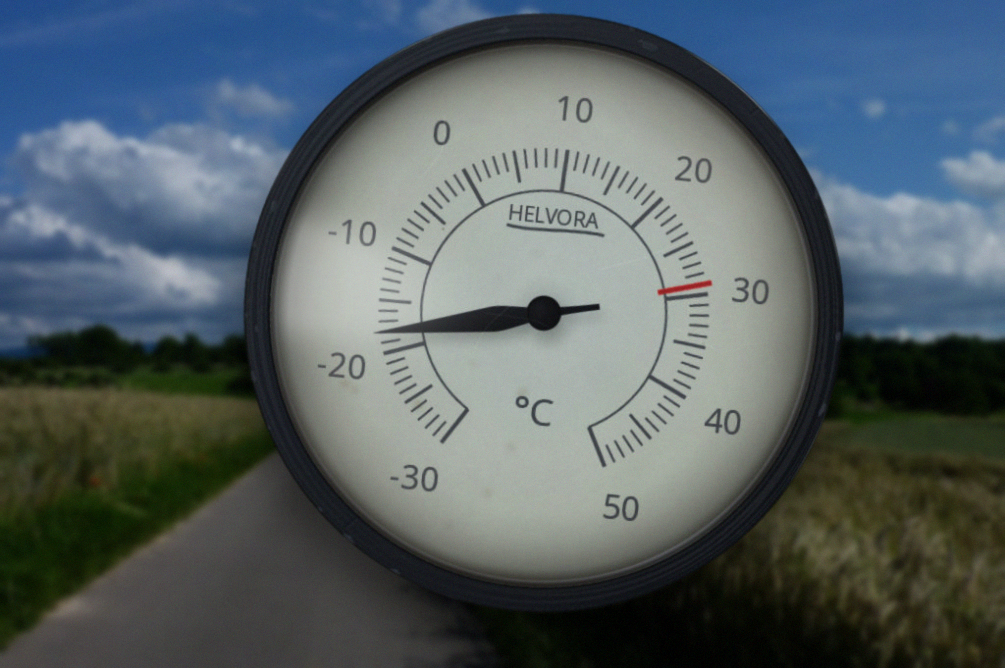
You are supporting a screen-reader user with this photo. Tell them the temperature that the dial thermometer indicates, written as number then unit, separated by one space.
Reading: -18 °C
